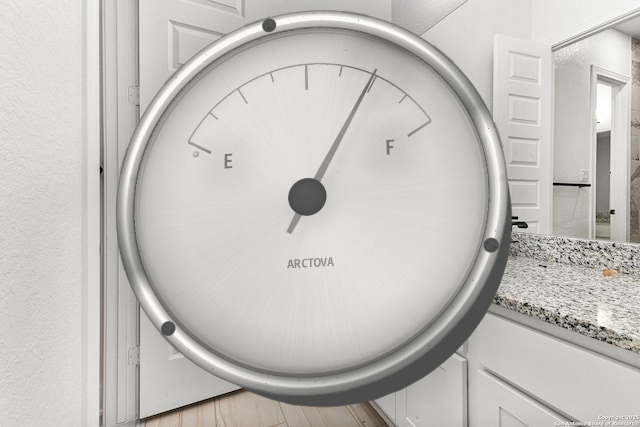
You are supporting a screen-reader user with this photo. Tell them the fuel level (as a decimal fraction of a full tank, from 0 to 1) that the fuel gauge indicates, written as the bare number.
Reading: 0.75
